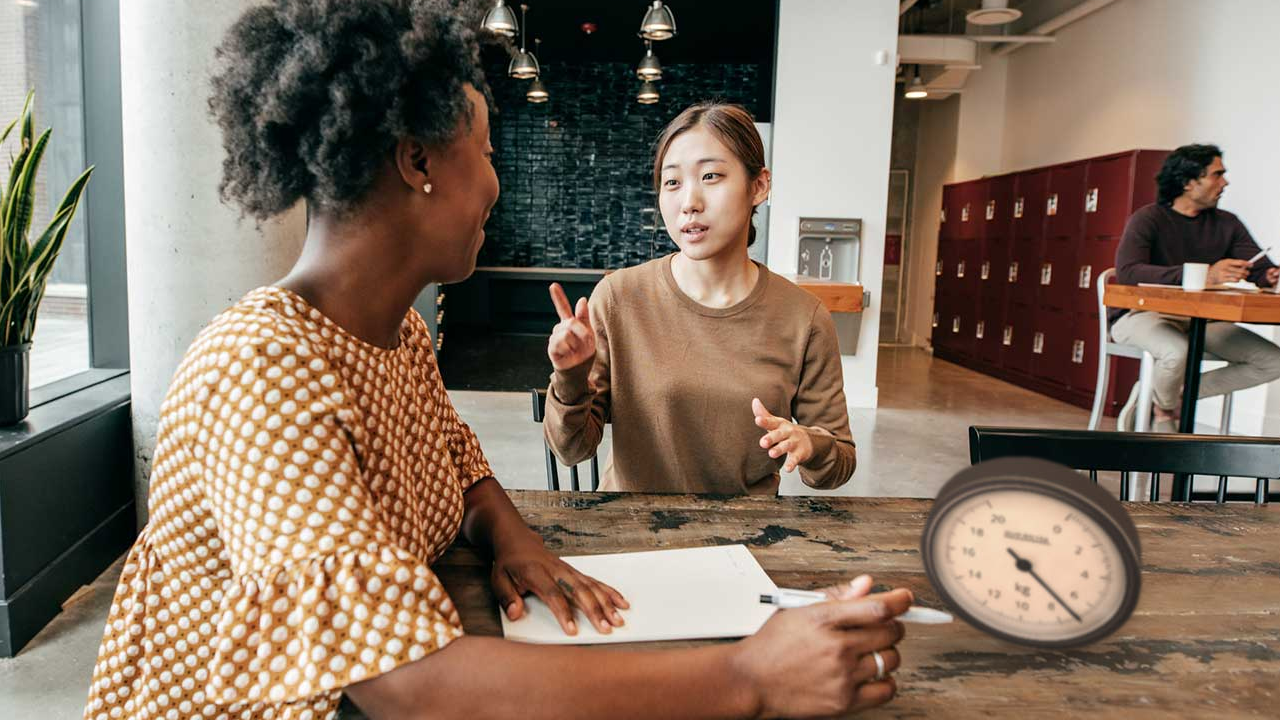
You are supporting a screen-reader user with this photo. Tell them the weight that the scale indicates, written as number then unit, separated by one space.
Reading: 7 kg
